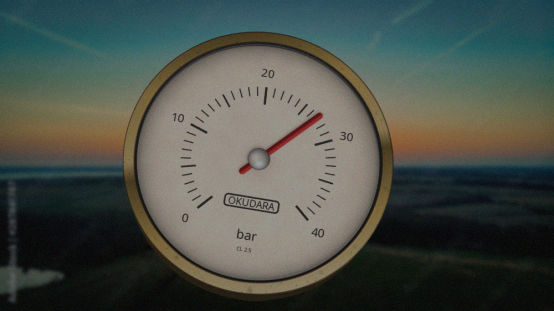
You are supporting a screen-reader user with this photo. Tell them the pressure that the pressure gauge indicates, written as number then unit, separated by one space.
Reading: 27 bar
